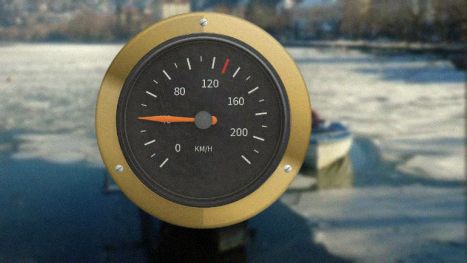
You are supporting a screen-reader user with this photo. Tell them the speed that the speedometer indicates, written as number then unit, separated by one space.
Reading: 40 km/h
